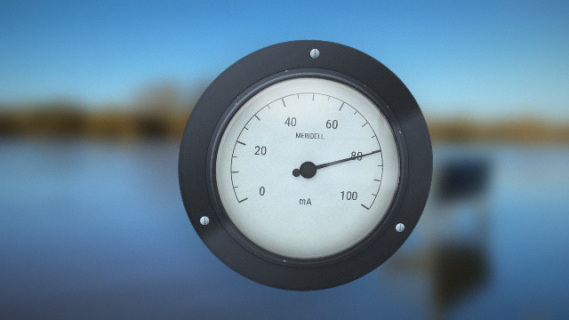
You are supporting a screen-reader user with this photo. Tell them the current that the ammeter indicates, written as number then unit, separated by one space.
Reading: 80 mA
